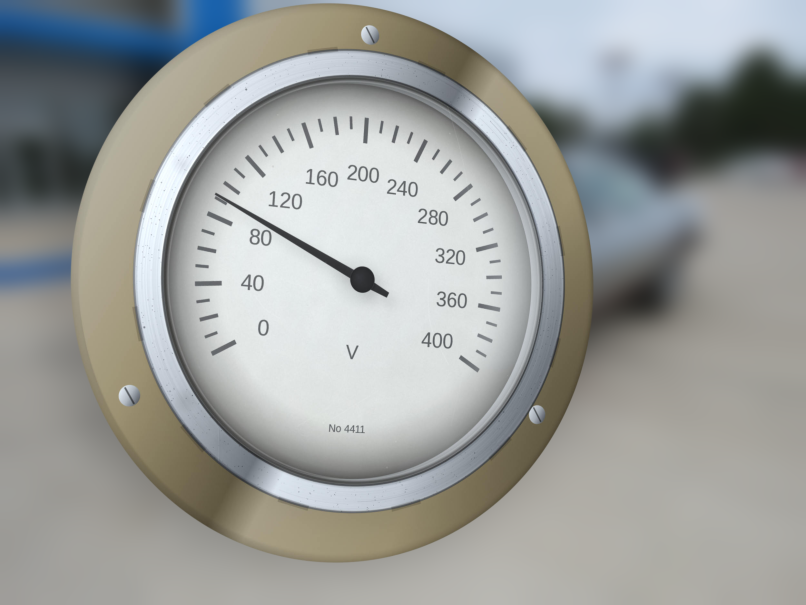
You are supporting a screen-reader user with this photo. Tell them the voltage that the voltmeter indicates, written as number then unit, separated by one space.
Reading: 90 V
